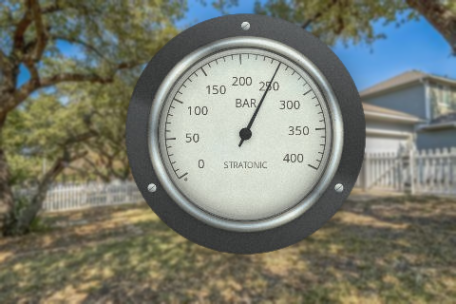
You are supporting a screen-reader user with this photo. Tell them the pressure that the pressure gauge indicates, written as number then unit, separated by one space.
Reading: 250 bar
